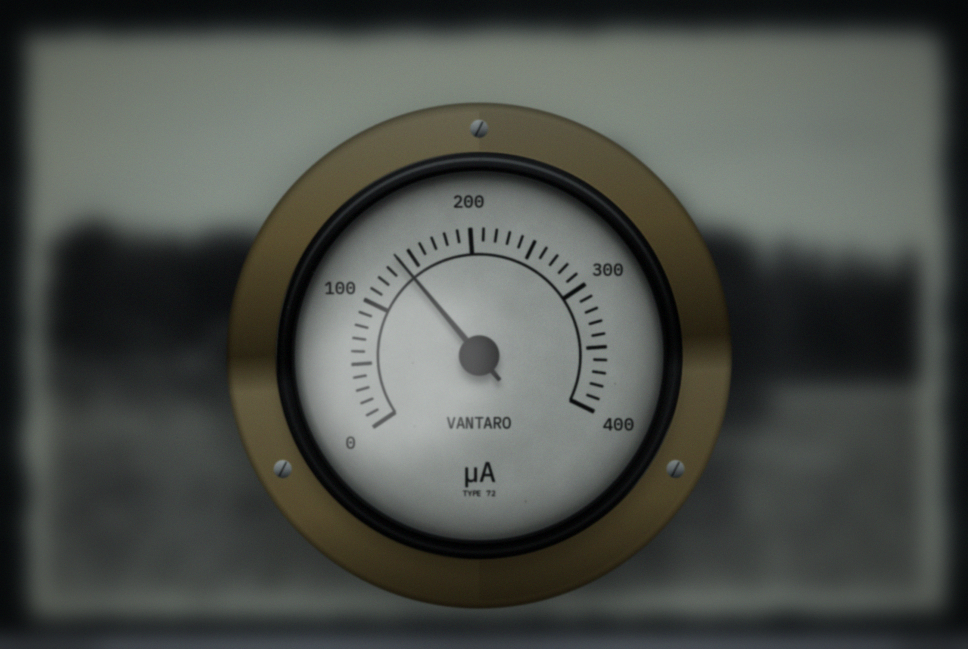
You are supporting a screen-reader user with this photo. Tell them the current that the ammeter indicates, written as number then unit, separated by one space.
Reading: 140 µA
